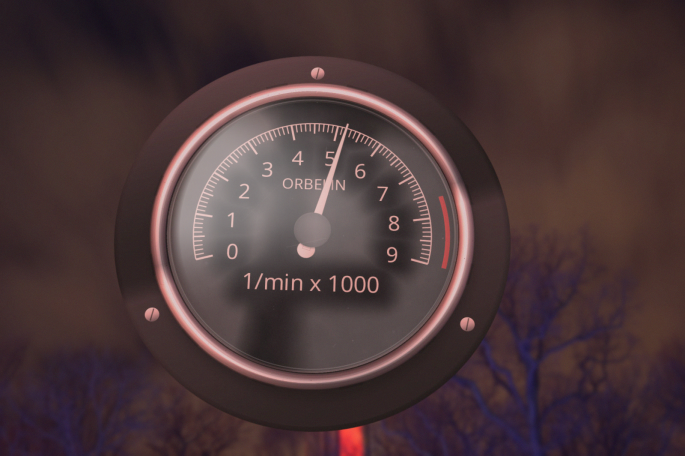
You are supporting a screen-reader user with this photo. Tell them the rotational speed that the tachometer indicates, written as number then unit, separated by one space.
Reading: 5200 rpm
